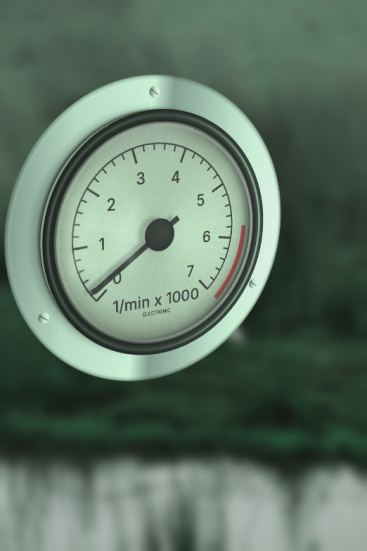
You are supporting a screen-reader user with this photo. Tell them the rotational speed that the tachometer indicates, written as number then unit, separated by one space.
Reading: 200 rpm
